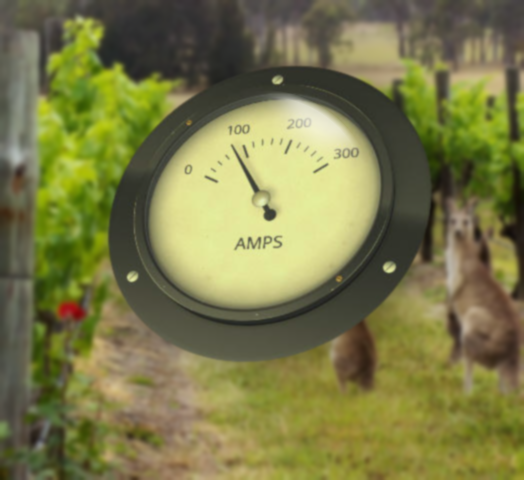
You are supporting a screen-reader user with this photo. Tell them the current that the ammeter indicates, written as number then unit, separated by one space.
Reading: 80 A
